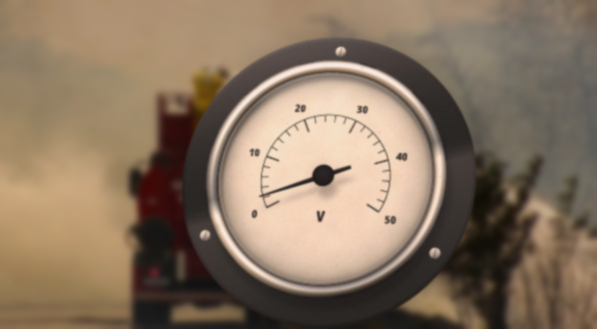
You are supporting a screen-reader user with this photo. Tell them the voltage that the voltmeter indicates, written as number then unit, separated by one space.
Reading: 2 V
